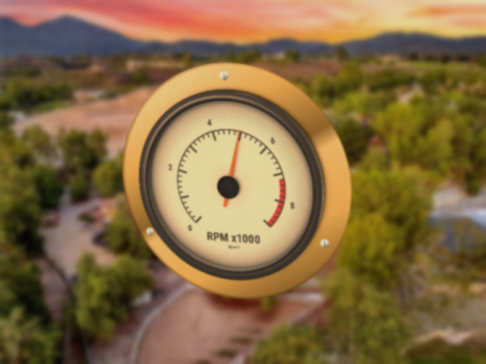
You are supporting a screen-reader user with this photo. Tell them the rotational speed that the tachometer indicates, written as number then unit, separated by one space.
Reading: 5000 rpm
